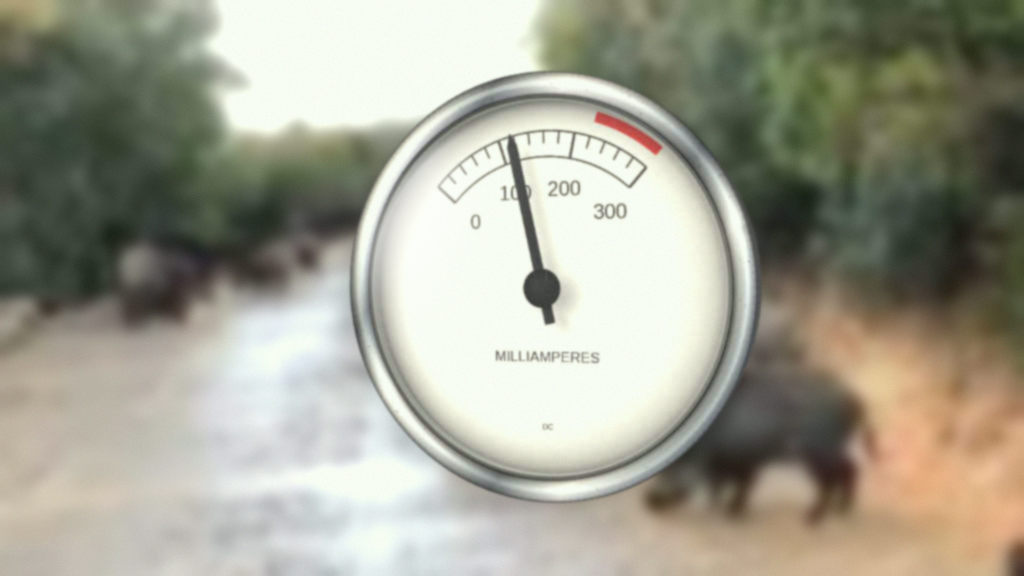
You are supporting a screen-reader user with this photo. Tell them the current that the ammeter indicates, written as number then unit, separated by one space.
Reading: 120 mA
